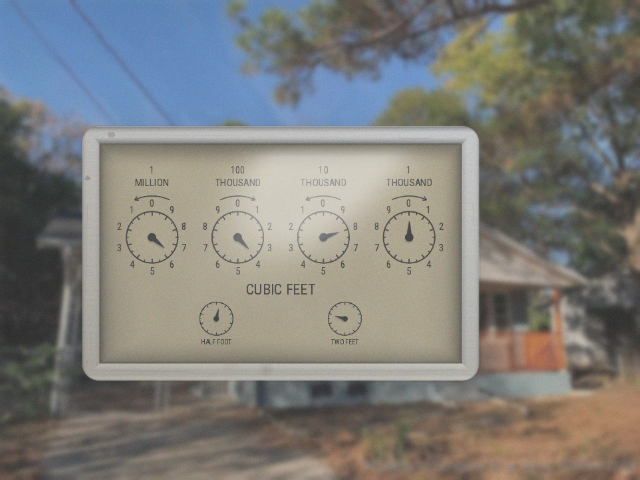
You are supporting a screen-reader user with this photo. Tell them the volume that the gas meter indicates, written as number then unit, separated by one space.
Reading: 638000 ft³
